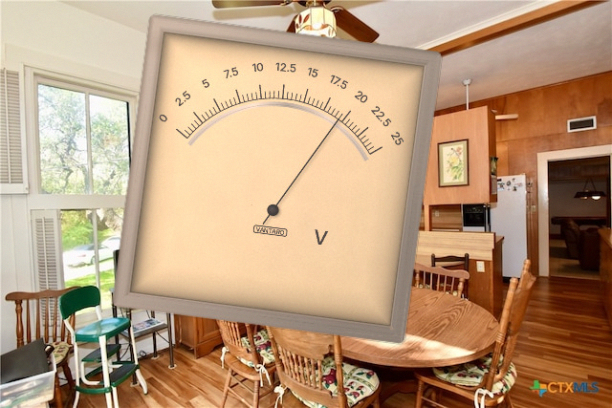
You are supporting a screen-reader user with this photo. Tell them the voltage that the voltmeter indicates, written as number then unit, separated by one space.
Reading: 19.5 V
